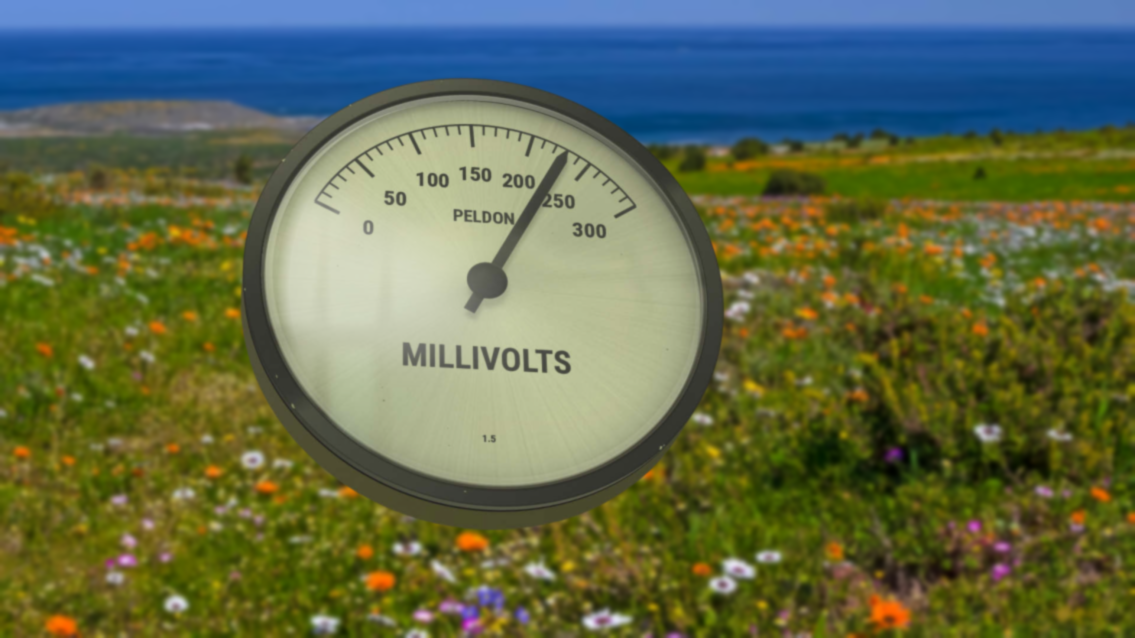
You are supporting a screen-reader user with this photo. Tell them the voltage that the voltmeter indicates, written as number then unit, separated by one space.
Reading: 230 mV
